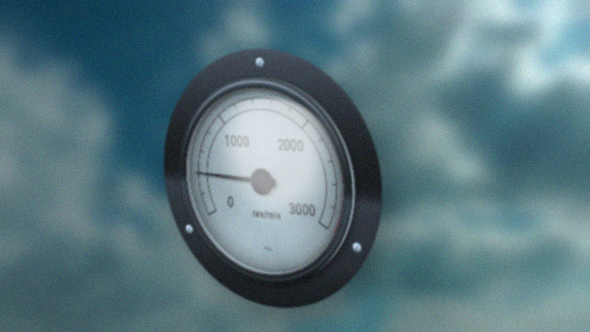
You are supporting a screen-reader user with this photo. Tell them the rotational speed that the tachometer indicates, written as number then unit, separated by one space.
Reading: 400 rpm
